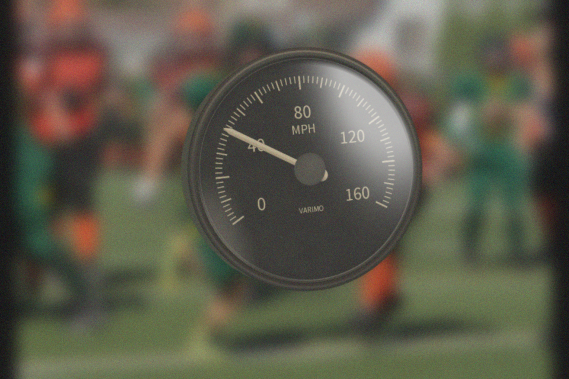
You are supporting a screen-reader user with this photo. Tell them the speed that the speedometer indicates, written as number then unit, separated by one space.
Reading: 40 mph
